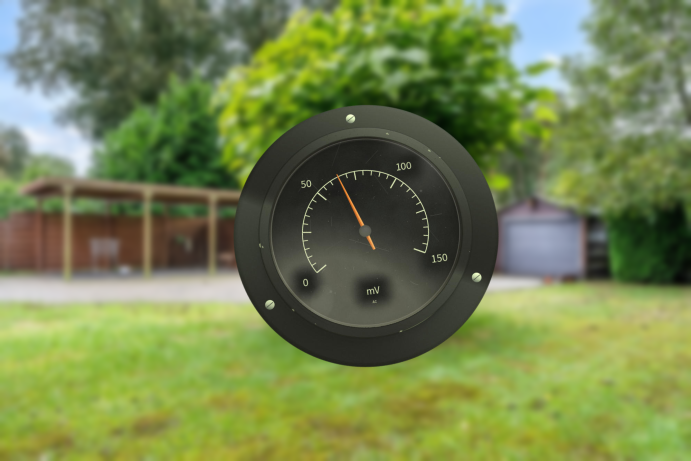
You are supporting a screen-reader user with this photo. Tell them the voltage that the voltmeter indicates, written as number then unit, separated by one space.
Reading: 65 mV
